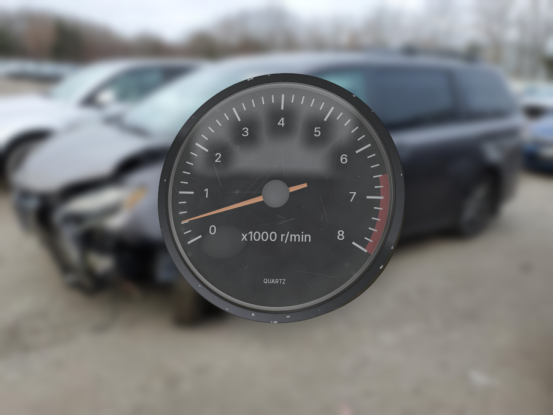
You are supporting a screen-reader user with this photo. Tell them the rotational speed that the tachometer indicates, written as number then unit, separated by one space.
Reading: 400 rpm
